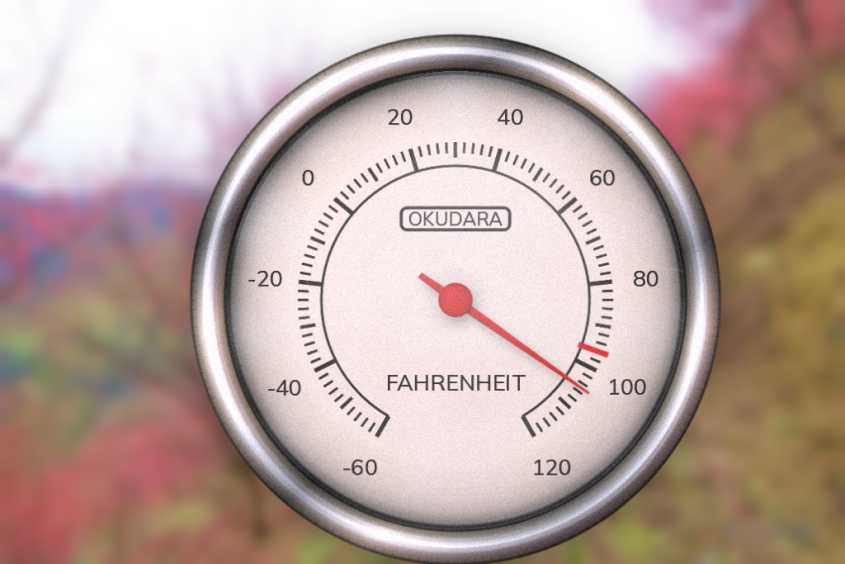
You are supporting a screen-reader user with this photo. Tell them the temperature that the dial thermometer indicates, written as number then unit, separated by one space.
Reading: 105 °F
